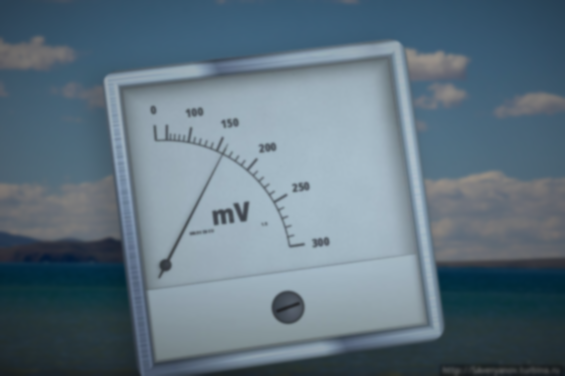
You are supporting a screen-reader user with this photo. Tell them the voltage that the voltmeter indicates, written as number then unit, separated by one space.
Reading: 160 mV
